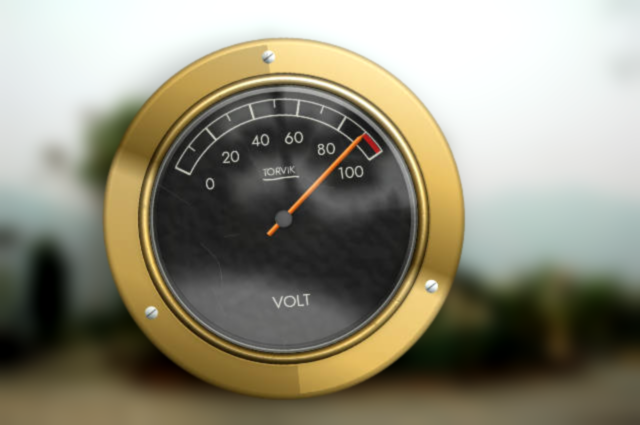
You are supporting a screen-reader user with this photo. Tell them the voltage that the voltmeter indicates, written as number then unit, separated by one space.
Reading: 90 V
